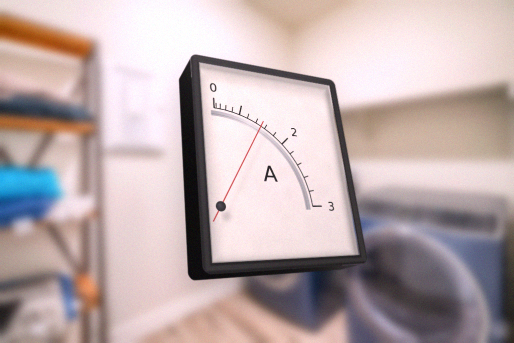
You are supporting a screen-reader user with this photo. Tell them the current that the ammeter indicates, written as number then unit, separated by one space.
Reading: 1.5 A
